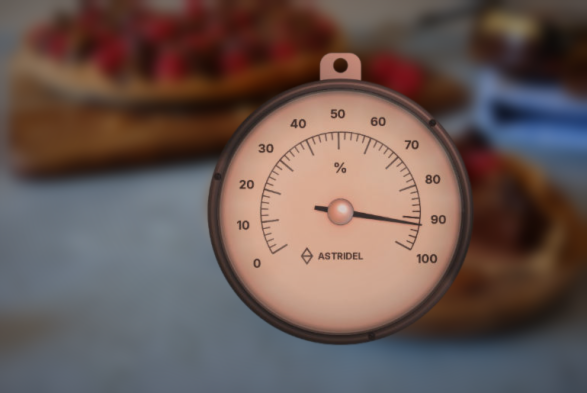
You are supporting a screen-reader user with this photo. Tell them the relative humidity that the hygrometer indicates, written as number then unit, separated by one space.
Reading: 92 %
